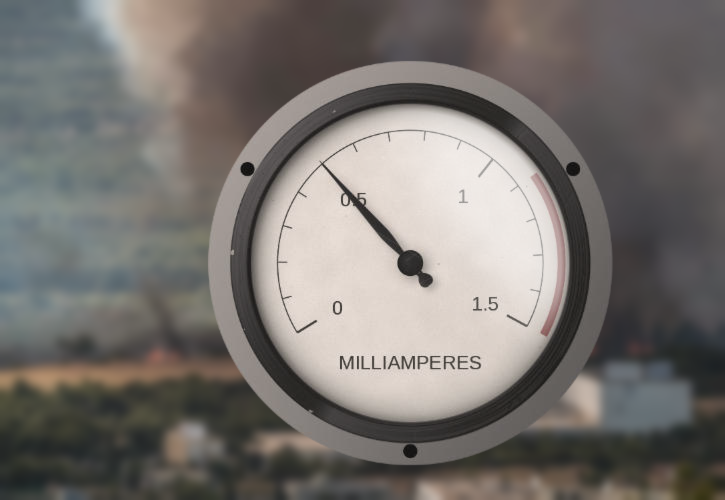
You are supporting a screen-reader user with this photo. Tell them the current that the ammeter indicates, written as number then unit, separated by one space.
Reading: 0.5 mA
